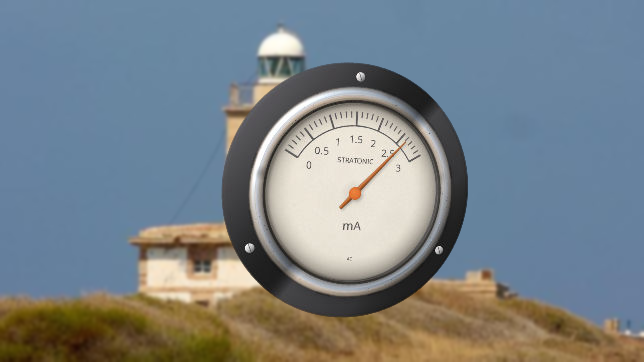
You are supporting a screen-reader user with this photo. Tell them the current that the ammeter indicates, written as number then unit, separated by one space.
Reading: 2.6 mA
